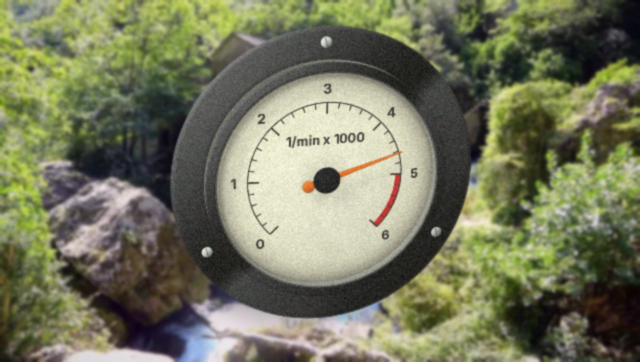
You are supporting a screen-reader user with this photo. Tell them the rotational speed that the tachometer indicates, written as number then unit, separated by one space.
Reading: 4600 rpm
